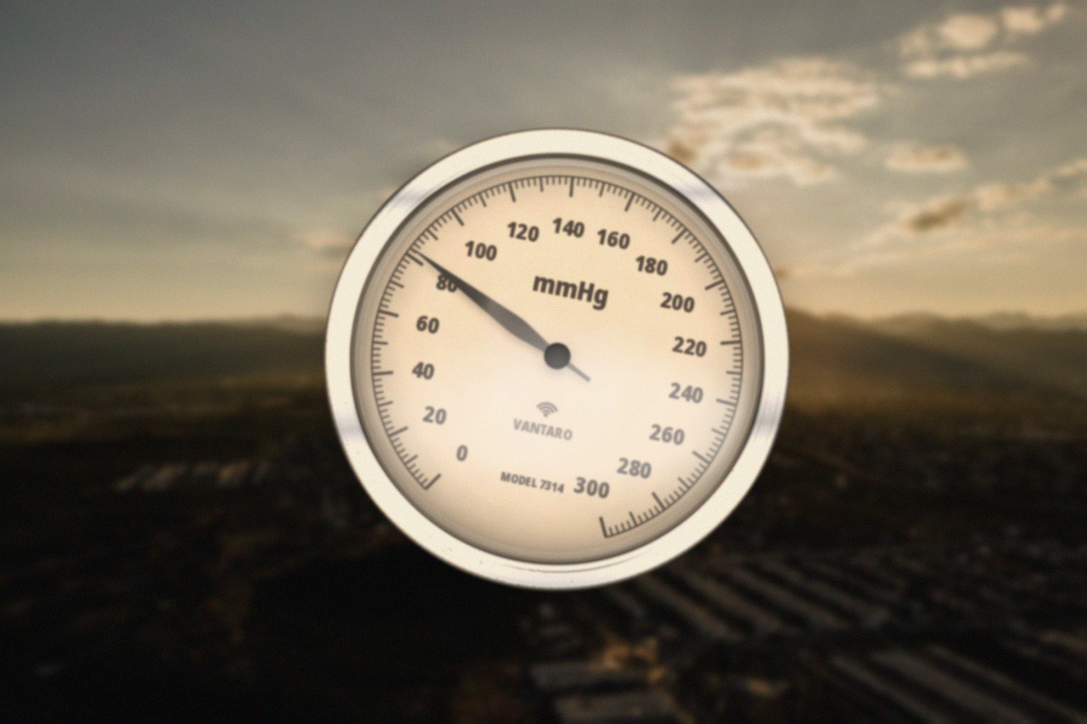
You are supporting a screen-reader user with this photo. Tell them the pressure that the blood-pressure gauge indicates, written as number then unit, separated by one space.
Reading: 82 mmHg
